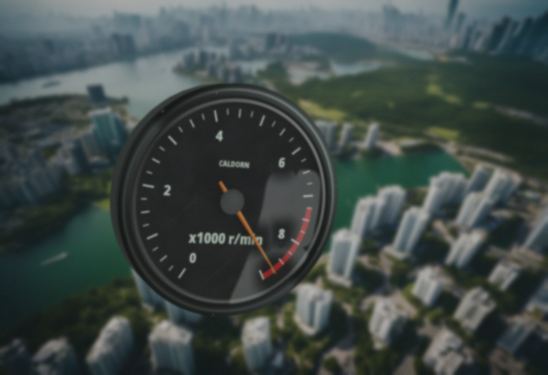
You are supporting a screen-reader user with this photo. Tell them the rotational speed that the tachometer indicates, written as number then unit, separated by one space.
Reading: 8750 rpm
